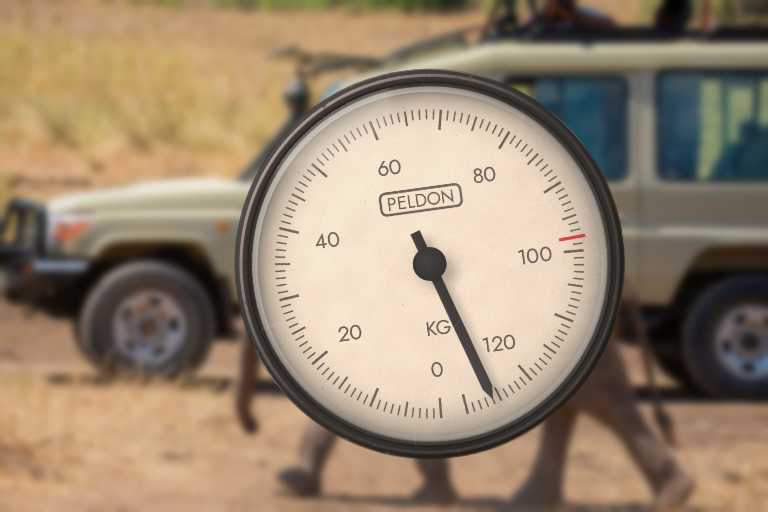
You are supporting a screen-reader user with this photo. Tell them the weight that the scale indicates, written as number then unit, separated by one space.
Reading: 126 kg
